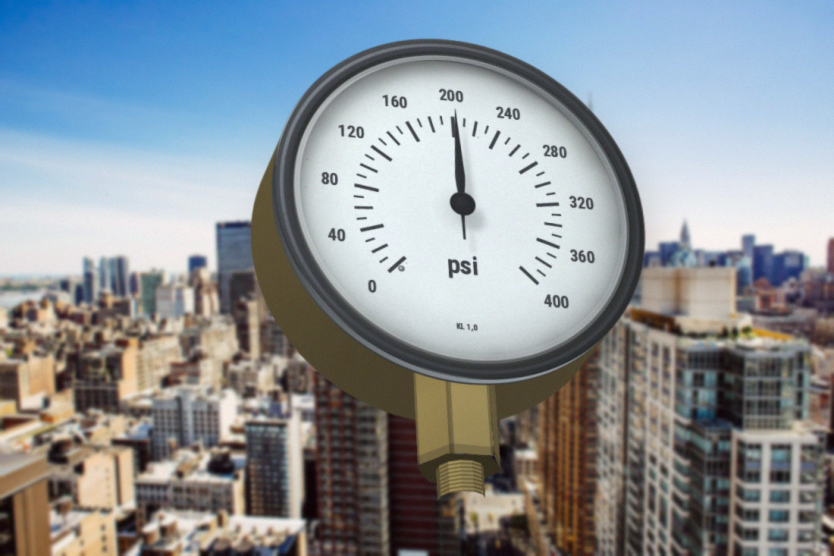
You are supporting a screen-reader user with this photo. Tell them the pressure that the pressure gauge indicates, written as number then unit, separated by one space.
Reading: 200 psi
